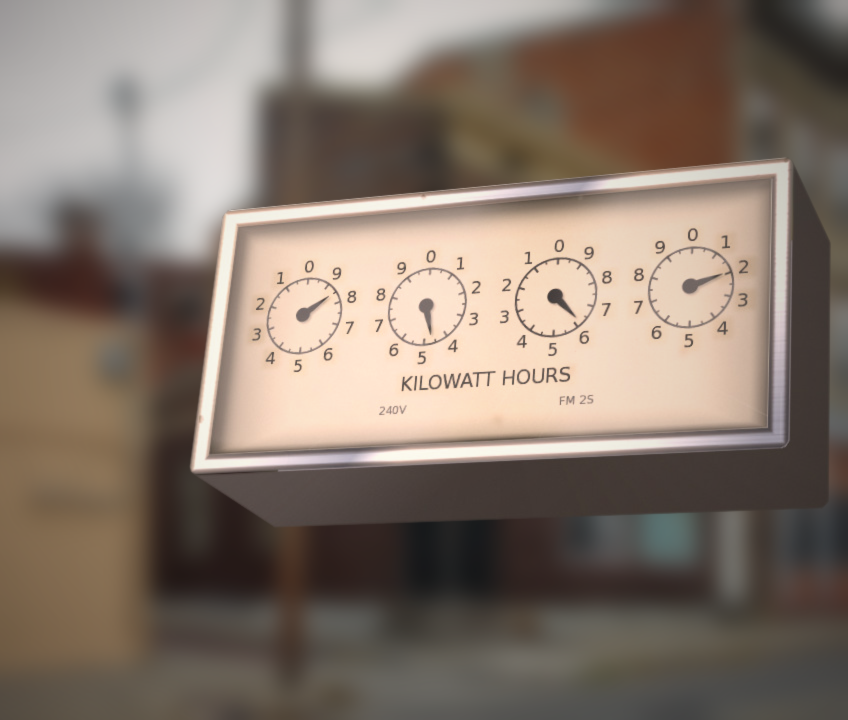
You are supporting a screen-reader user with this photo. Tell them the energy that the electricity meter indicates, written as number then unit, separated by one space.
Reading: 8462 kWh
